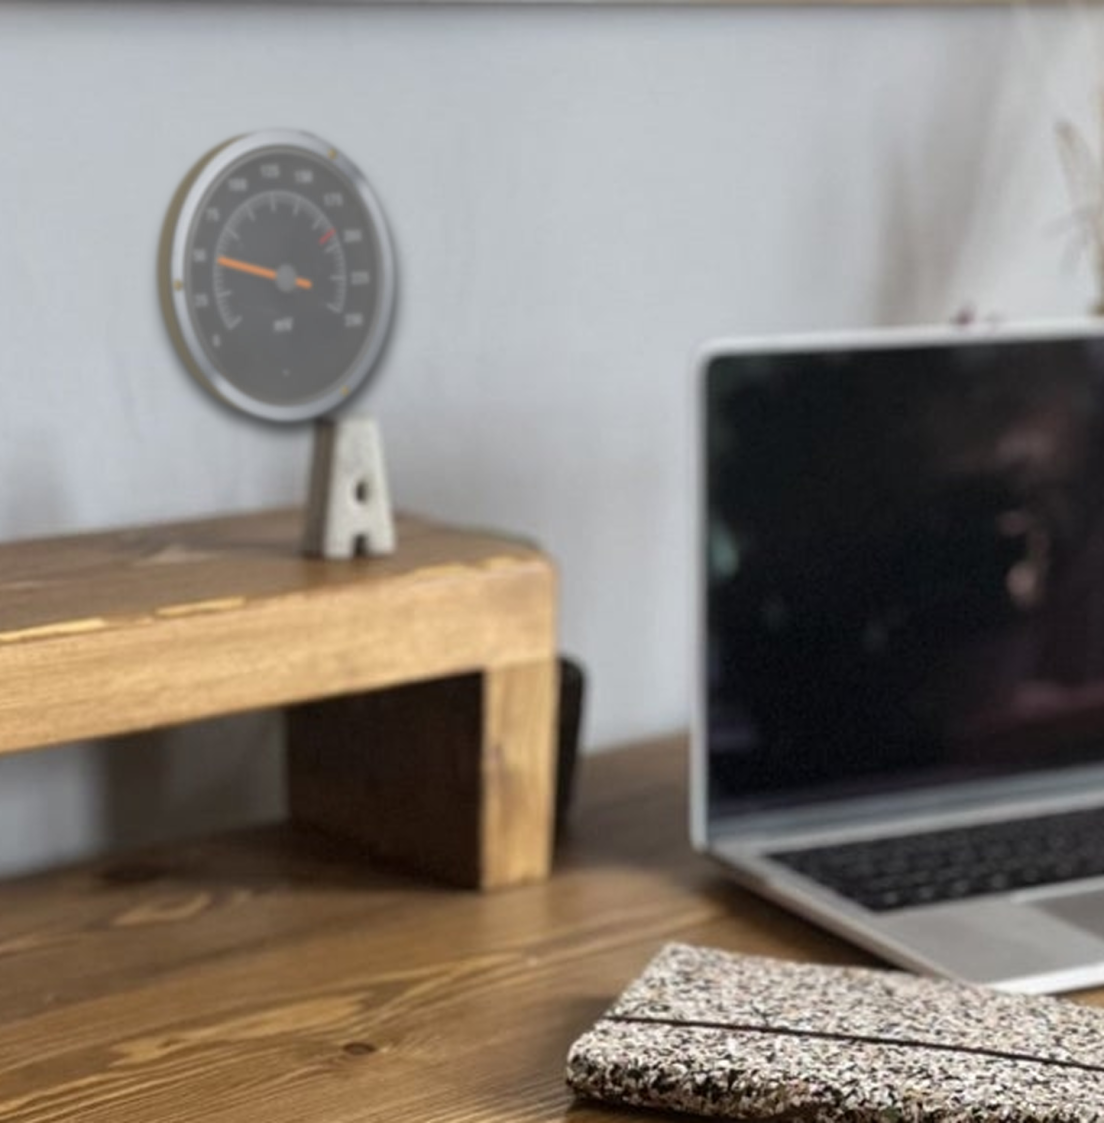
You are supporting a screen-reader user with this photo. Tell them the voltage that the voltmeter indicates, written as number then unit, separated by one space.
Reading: 50 mV
